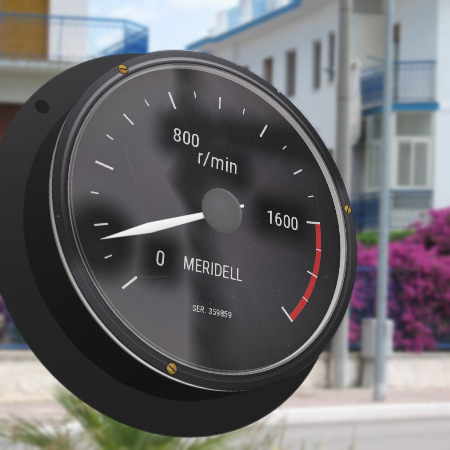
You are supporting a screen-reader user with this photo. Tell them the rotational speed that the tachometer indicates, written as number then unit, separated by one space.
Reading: 150 rpm
